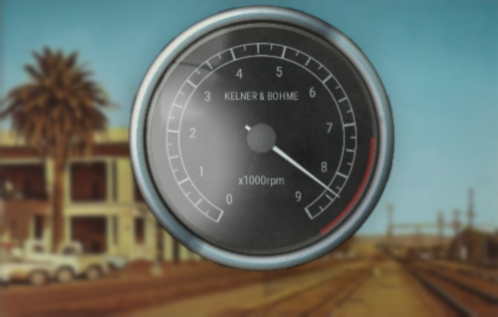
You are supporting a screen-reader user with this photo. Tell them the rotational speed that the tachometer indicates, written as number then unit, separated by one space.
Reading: 8375 rpm
